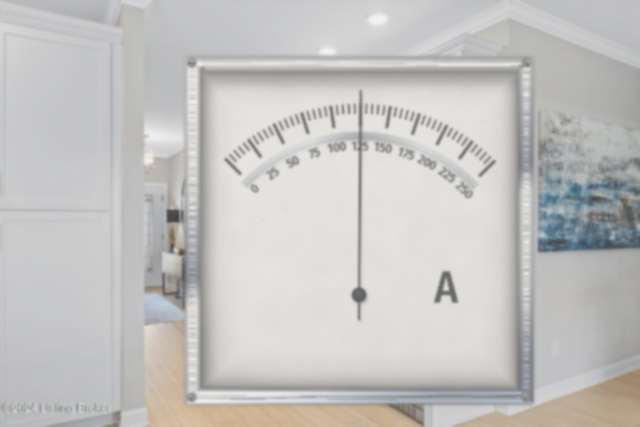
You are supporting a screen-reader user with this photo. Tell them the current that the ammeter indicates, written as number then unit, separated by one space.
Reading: 125 A
